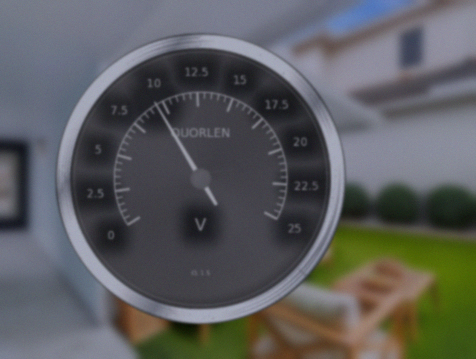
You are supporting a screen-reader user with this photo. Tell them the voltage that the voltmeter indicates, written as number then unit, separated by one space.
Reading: 9.5 V
